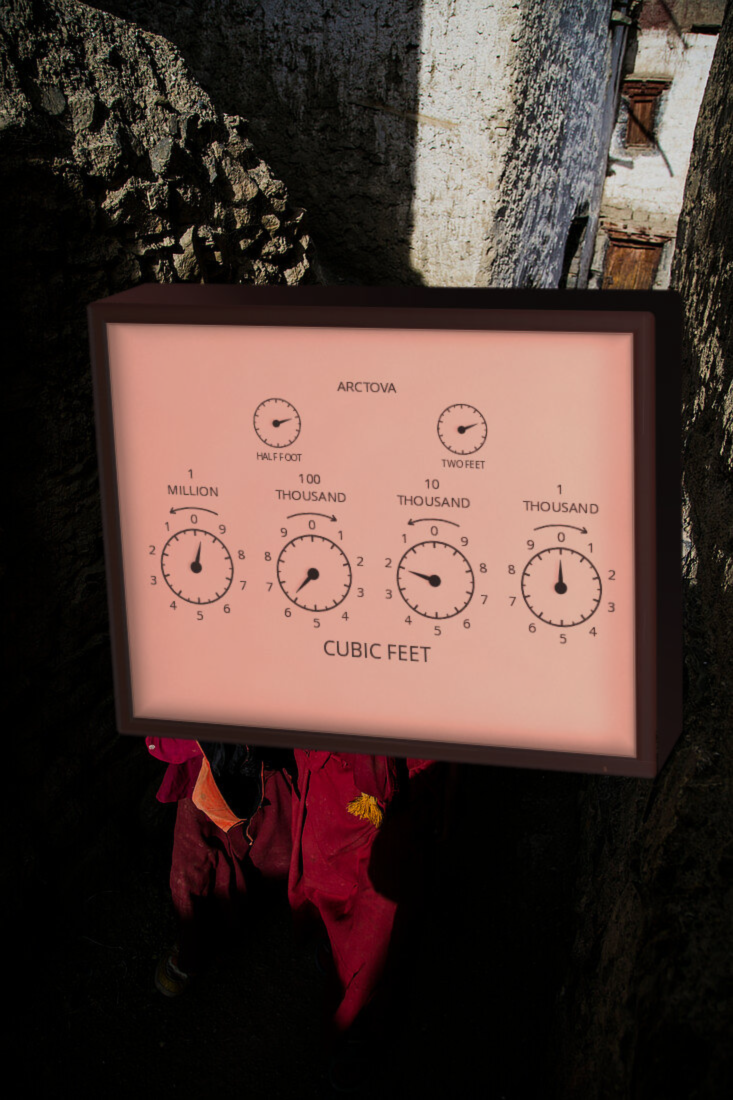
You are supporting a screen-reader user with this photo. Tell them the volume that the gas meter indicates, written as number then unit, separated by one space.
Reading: 962000 ft³
